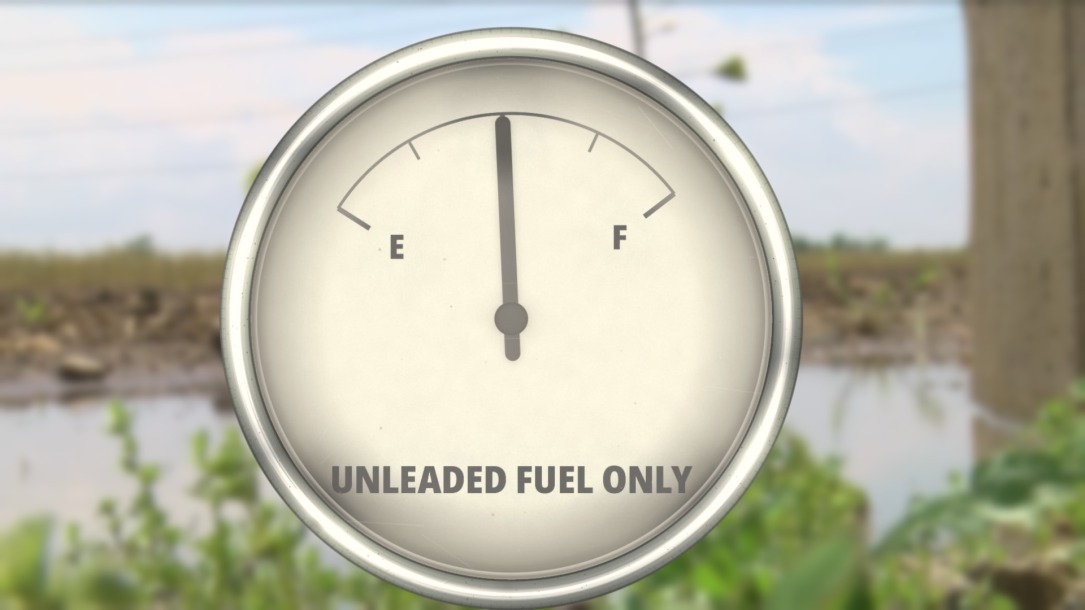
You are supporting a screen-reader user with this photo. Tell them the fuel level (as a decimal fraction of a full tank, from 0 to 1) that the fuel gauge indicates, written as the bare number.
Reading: 0.5
